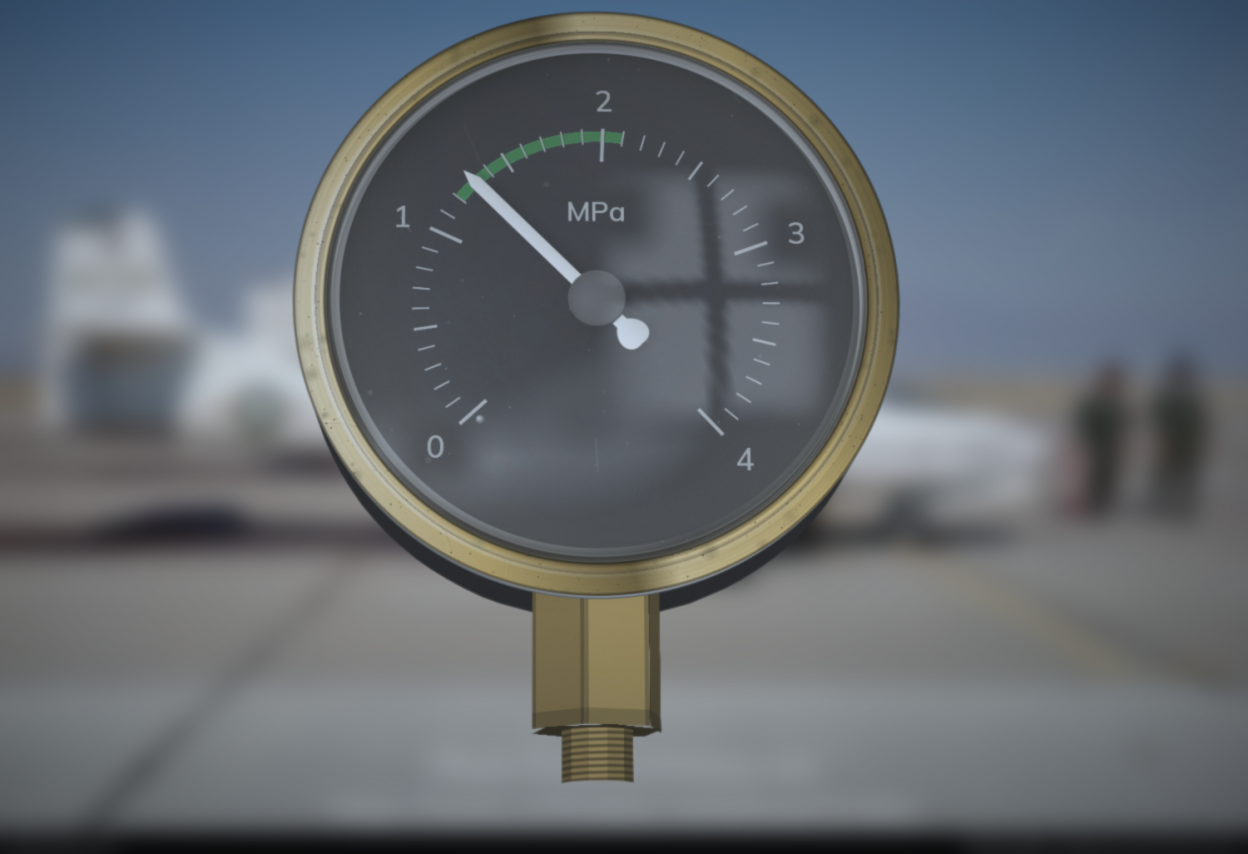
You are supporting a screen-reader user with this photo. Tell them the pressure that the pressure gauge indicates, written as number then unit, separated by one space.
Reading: 1.3 MPa
